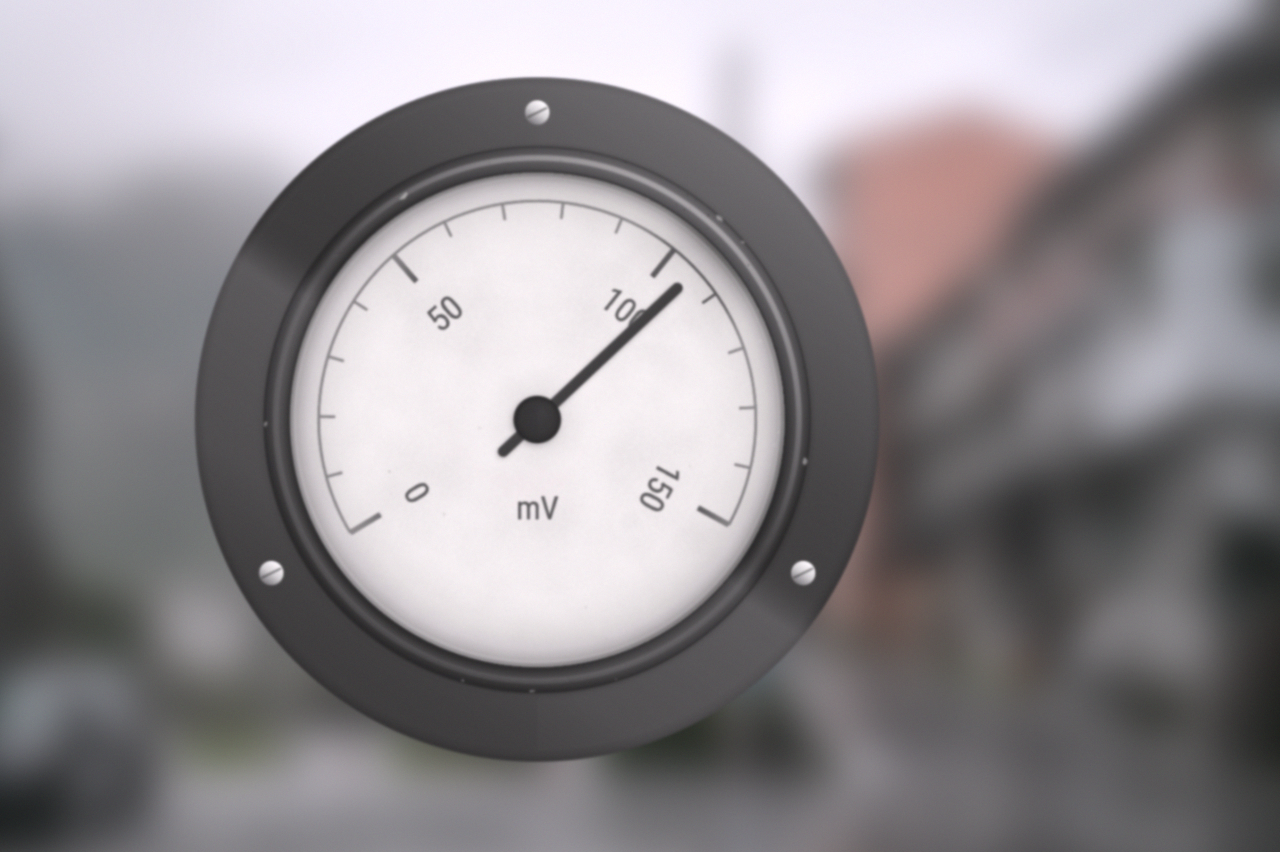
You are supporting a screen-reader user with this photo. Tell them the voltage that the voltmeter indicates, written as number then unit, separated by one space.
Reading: 105 mV
